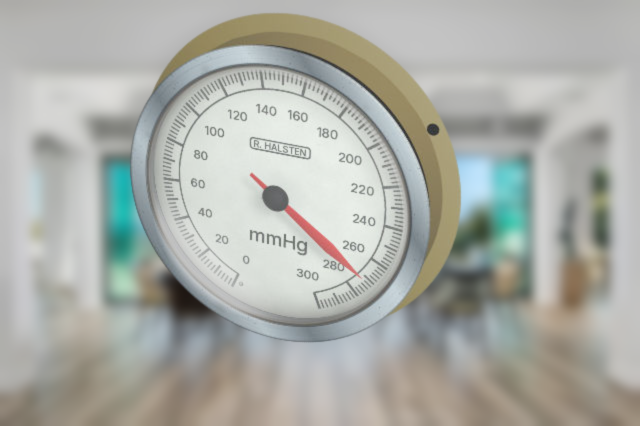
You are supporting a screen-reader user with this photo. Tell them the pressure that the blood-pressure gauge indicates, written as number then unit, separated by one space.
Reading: 270 mmHg
